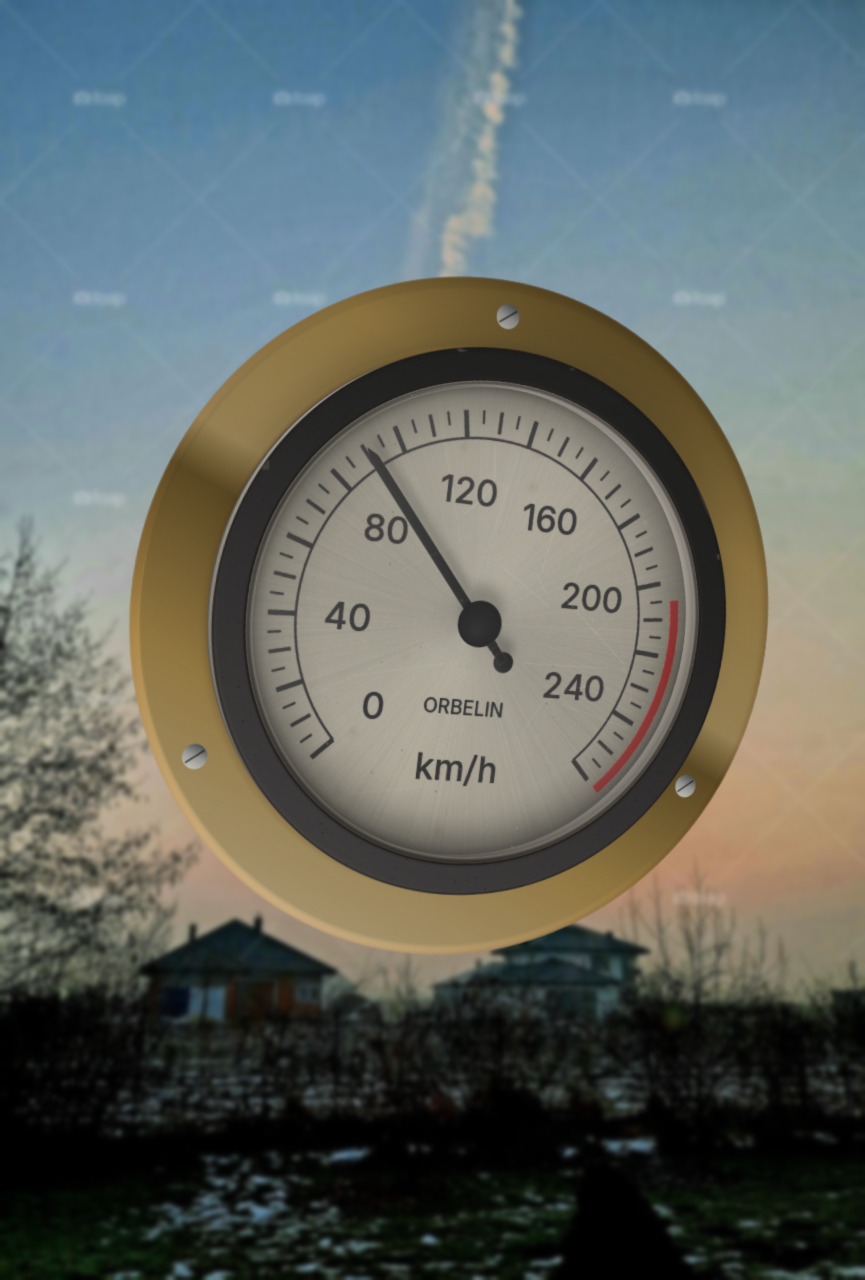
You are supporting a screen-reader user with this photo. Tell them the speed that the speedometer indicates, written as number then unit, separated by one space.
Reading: 90 km/h
